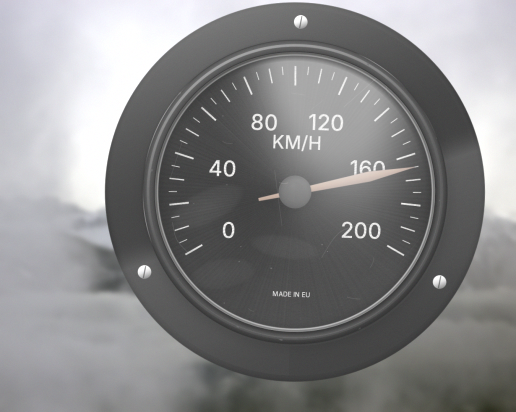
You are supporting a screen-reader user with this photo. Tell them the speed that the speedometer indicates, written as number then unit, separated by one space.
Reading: 165 km/h
